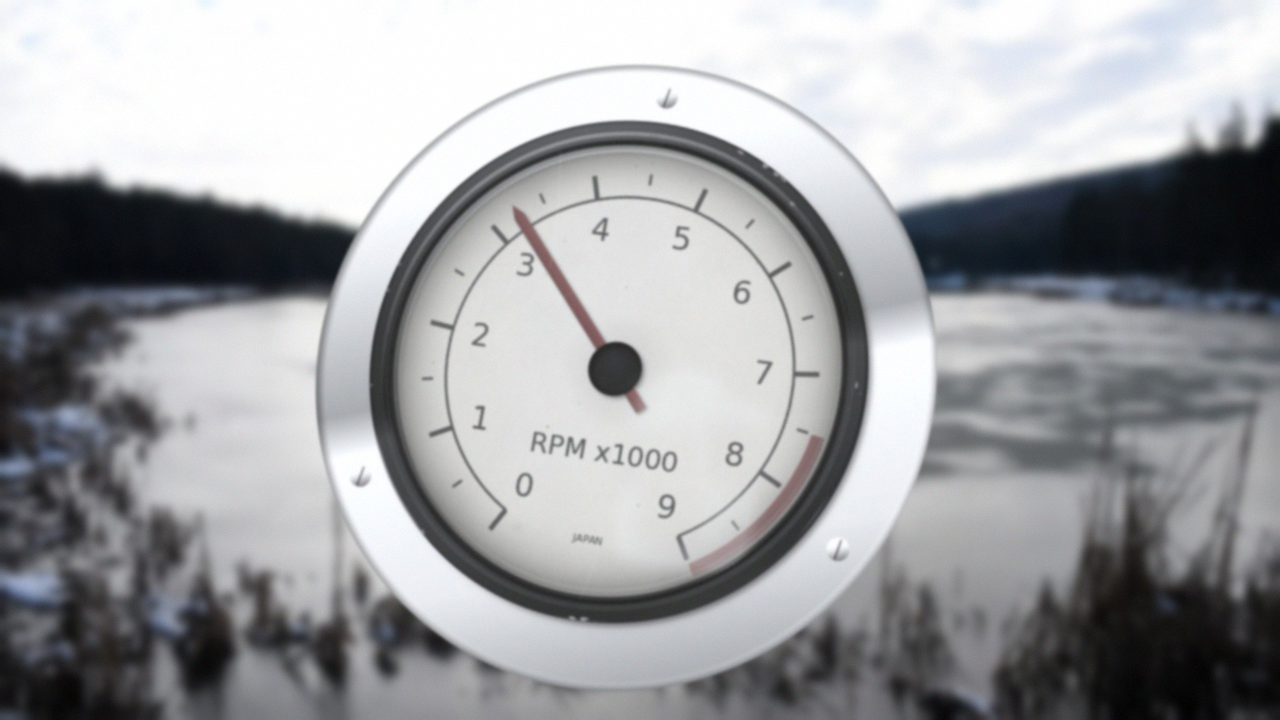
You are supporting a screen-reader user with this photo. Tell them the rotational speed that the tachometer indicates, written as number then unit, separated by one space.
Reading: 3250 rpm
